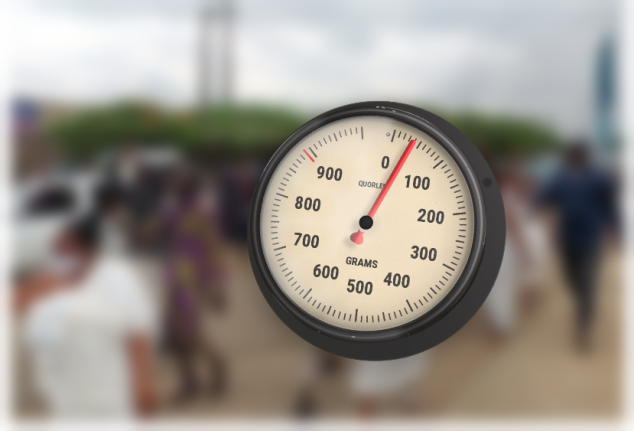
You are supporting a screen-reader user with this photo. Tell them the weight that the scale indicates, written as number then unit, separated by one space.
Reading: 40 g
